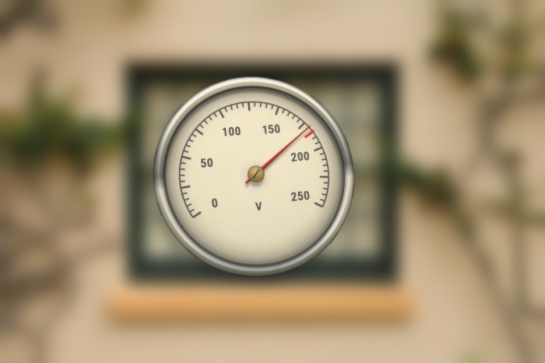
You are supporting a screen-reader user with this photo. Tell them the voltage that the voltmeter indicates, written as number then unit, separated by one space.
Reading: 180 V
